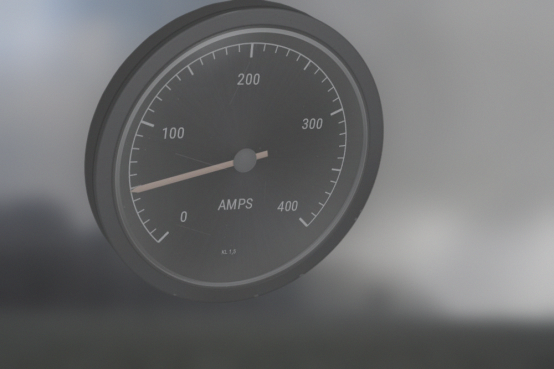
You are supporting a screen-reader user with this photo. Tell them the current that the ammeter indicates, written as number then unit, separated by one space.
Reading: 50 A
